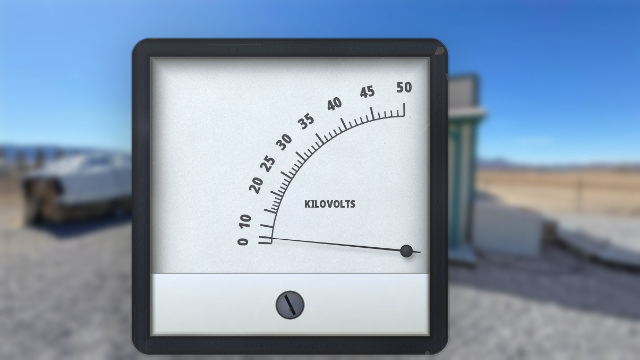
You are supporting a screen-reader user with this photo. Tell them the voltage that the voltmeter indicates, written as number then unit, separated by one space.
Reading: 5 kV
